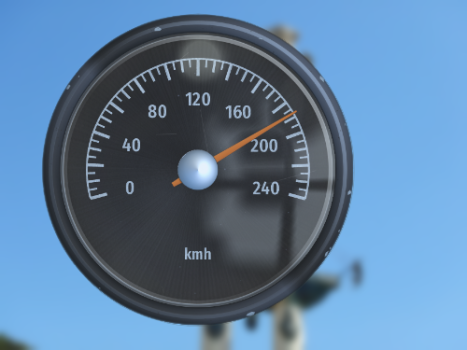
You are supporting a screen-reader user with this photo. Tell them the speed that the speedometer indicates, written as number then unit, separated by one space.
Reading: 187.5 km/h
